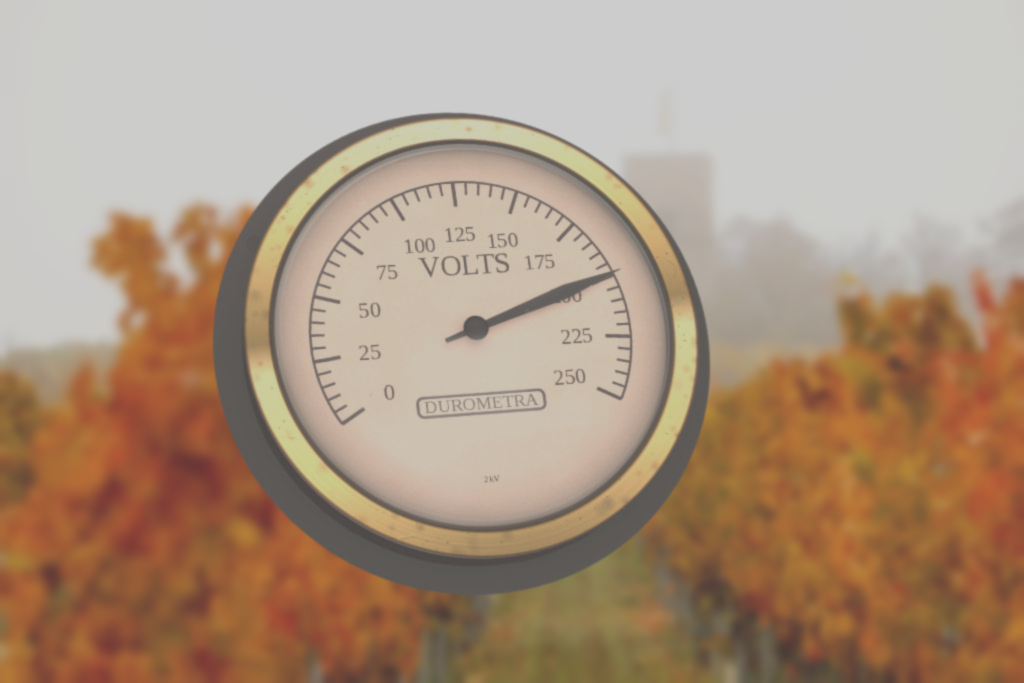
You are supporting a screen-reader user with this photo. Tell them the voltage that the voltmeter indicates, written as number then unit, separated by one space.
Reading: 200 V
